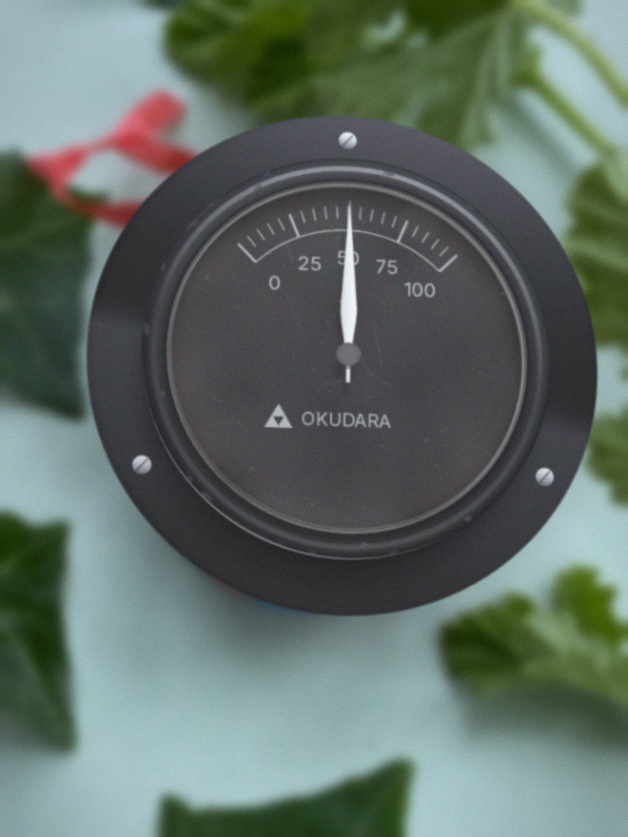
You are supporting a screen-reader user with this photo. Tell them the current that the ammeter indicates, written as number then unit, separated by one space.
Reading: 50 A
